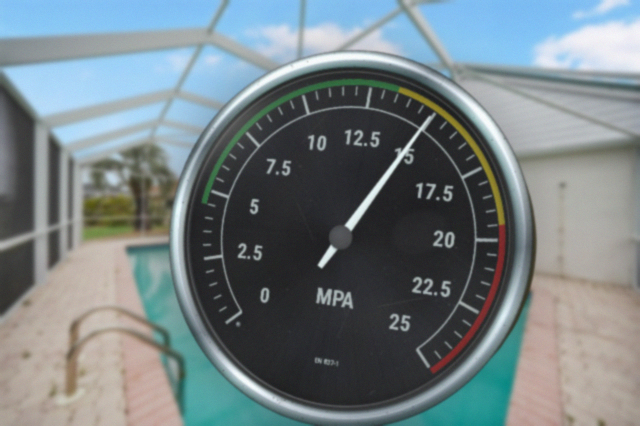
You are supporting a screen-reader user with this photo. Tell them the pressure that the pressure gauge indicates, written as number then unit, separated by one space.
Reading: 15 MPa
